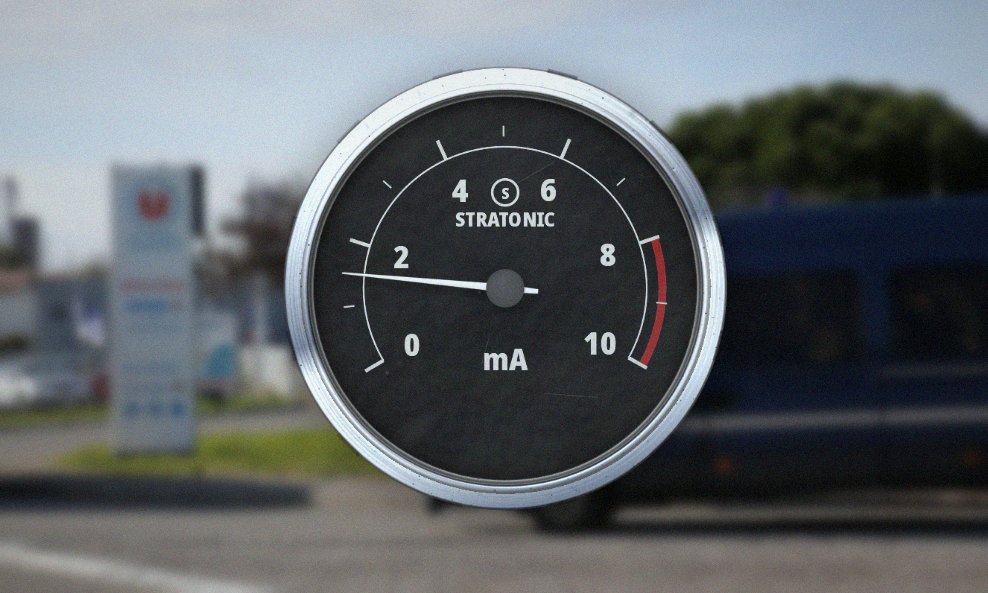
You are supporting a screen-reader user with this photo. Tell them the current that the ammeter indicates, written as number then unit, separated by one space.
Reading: 1.5 mA
